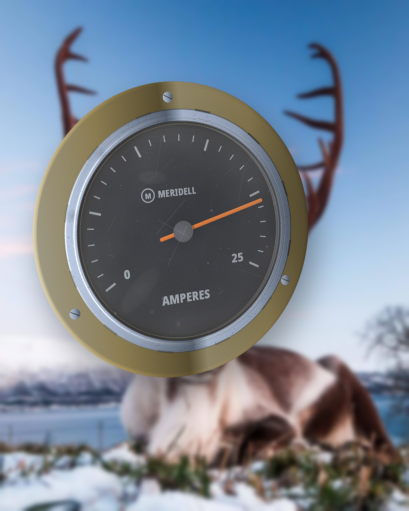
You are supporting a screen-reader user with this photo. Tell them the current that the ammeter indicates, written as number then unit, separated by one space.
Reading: 20.5 A
